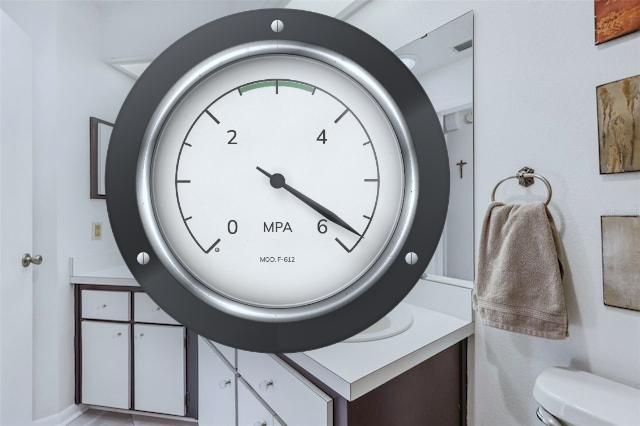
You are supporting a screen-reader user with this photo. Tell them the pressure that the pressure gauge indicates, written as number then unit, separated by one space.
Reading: 5.75 MPa
